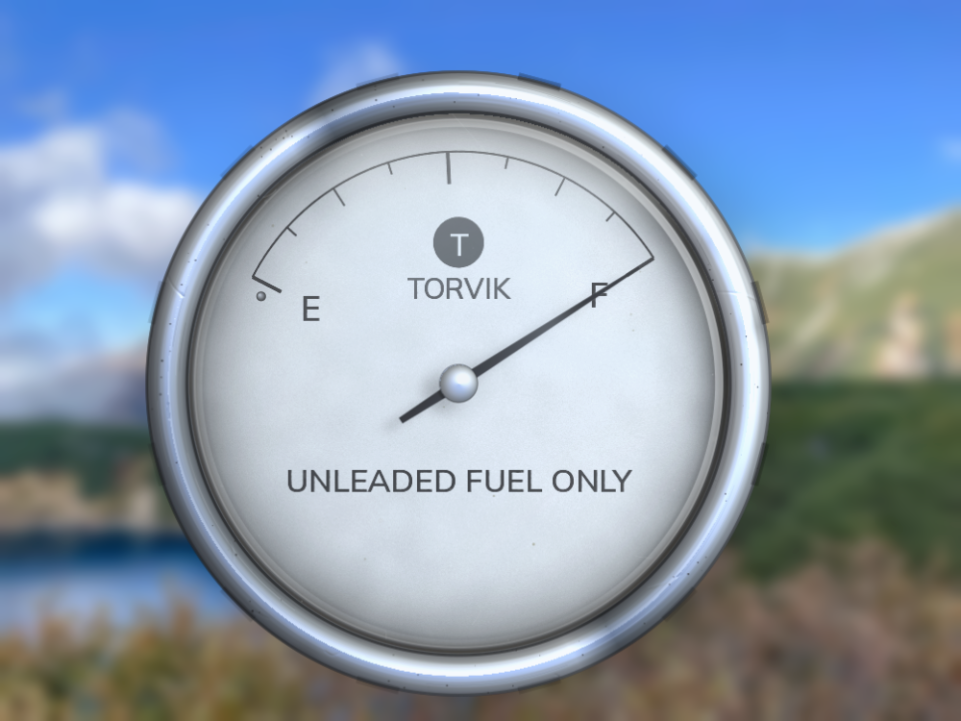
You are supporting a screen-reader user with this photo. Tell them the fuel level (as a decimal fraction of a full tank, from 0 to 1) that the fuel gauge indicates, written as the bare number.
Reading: 1
